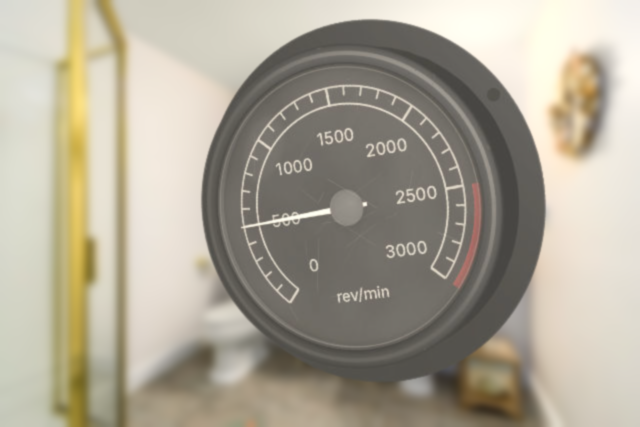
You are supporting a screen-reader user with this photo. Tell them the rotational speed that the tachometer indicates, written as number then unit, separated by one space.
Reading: 500 rpm
